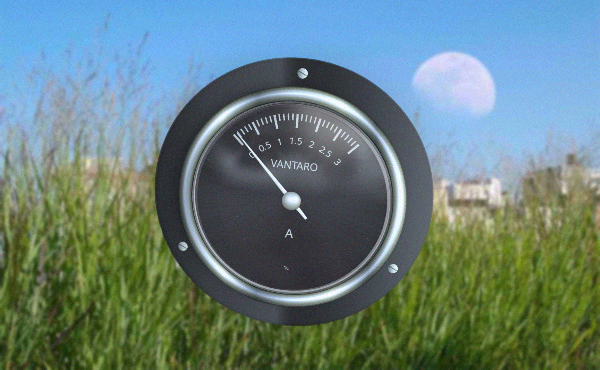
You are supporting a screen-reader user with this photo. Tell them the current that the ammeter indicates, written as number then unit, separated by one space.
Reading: 0.1 A
